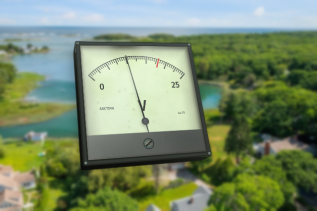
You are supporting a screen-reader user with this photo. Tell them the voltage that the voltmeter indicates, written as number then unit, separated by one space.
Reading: 10 V
